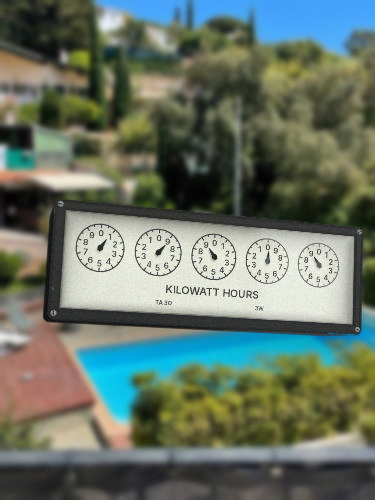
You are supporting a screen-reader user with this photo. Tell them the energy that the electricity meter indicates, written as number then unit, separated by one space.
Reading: 8899 kWh
